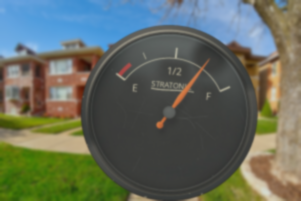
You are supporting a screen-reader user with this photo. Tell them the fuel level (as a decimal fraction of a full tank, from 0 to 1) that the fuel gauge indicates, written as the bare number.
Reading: 0.75
